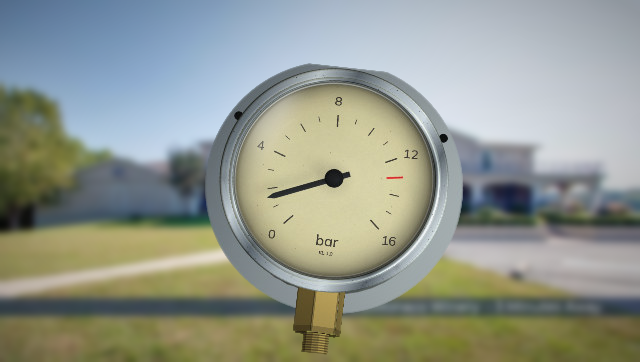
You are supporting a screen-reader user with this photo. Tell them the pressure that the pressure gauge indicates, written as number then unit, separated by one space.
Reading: 1.5 bar
